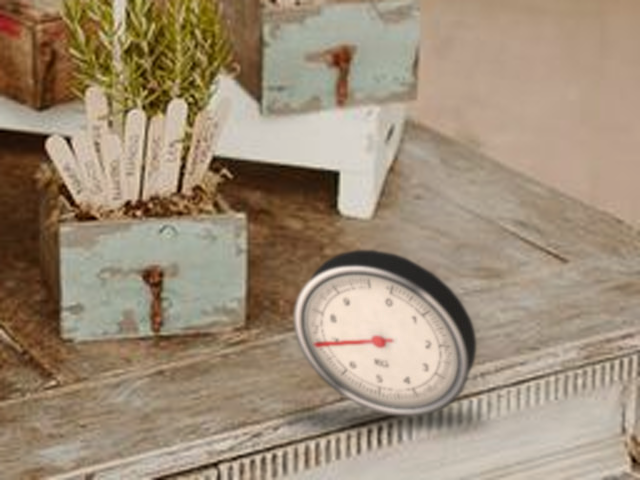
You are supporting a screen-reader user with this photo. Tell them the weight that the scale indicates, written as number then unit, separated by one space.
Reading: 7 kg
